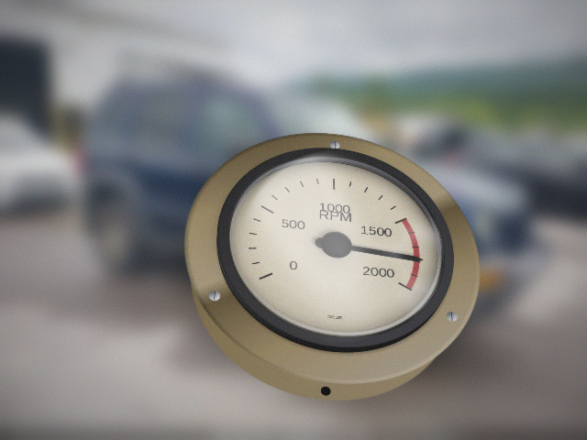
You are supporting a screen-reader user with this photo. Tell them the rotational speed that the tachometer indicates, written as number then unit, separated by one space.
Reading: 1800 rpm
